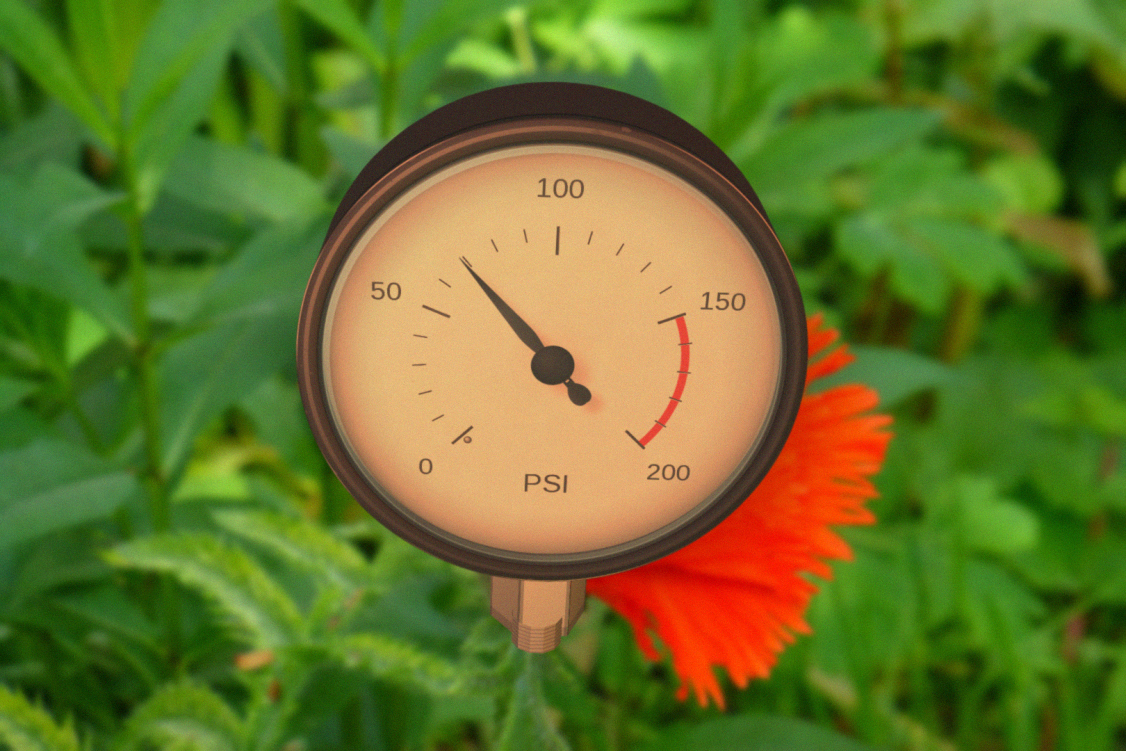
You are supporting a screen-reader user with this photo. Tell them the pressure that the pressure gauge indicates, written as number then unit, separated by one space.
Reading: 70 psi
